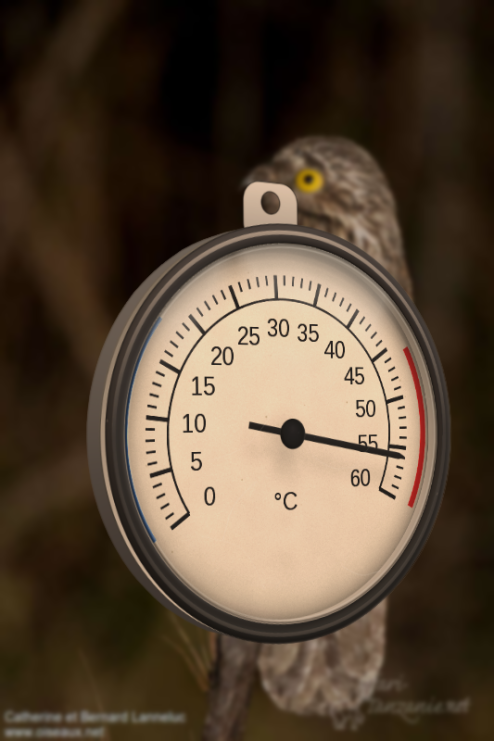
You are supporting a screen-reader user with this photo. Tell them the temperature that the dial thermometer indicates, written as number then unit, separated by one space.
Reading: 56 °C
